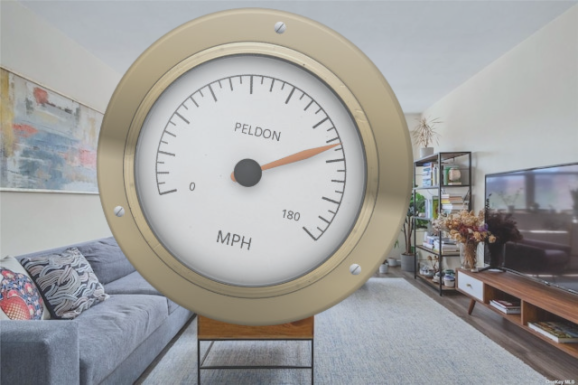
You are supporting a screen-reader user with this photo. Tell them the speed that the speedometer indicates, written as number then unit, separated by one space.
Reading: 132.5 mph
